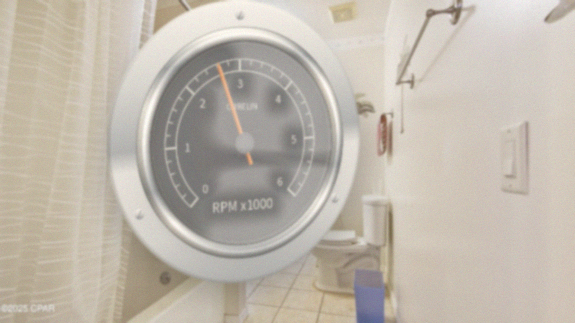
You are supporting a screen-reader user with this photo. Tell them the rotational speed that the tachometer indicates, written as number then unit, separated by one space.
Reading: 2600 rpm
